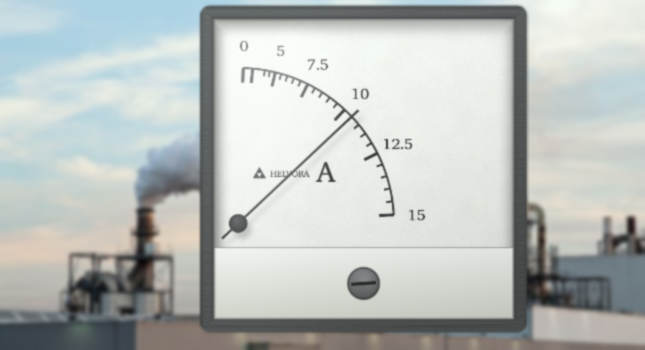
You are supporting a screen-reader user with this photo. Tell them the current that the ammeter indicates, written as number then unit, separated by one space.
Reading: 10.5 A
